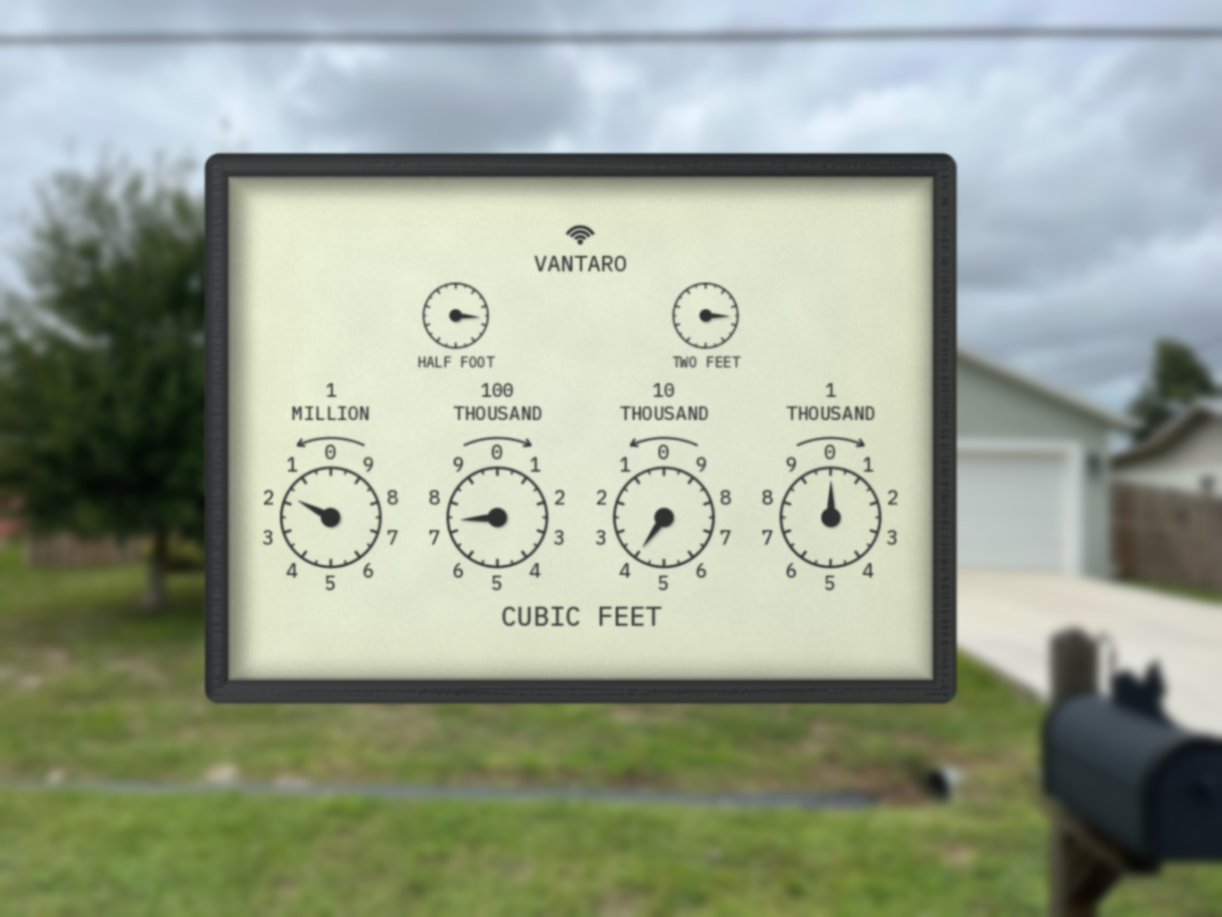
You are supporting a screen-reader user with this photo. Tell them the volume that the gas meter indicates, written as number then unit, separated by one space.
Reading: 174000 ft³
